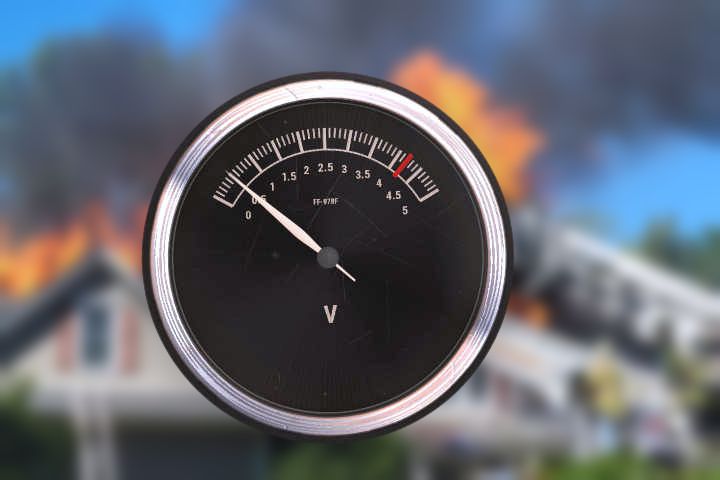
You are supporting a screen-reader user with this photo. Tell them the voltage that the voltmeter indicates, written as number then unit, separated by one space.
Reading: 0.5 V
